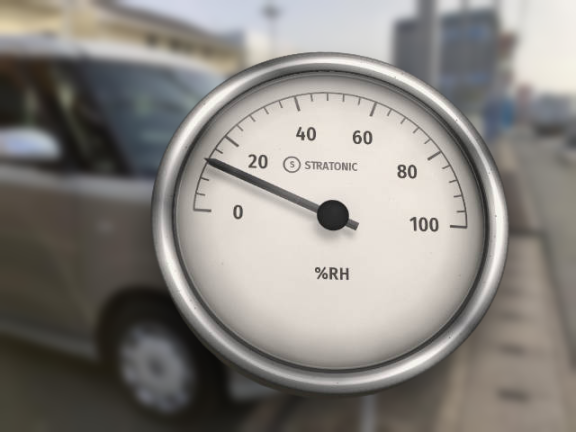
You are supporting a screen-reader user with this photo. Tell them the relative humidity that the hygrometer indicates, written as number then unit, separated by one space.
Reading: 12 %
